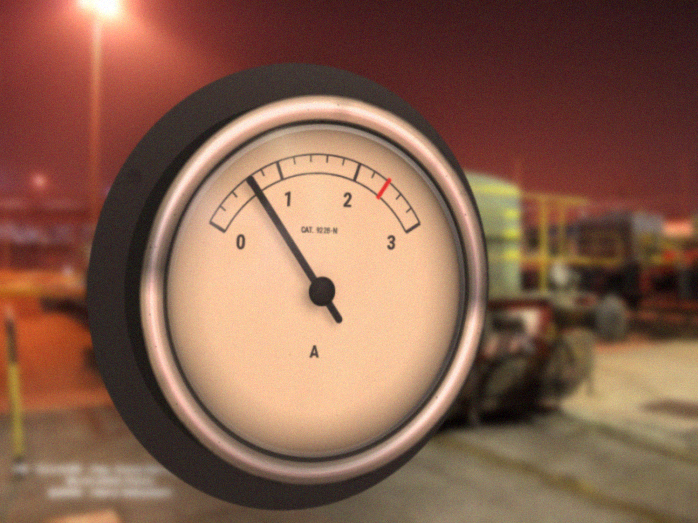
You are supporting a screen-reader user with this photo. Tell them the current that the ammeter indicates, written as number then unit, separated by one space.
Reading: 0.6 A
